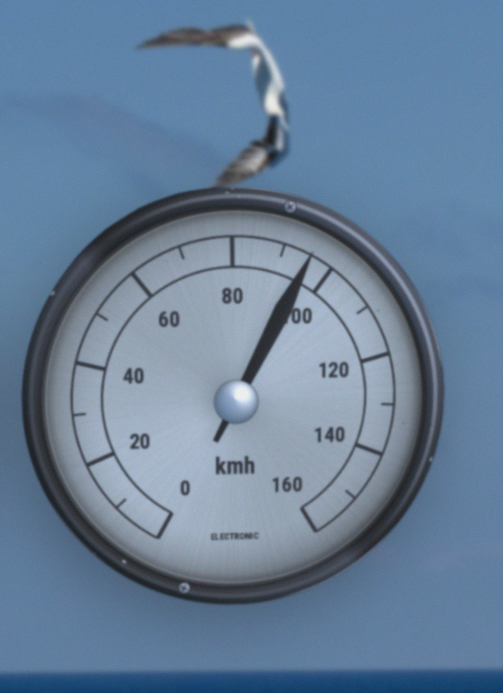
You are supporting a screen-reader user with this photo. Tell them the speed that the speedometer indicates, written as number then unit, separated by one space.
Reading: 95 km/h
